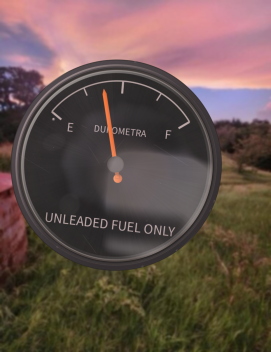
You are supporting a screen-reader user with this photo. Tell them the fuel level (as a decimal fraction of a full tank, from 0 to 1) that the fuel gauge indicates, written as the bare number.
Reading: 0.375
